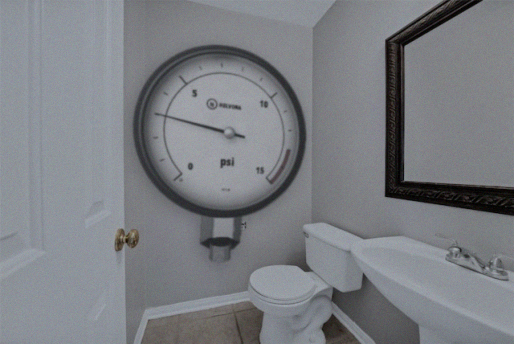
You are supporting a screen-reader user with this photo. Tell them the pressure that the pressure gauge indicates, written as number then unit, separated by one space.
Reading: 3 psi
